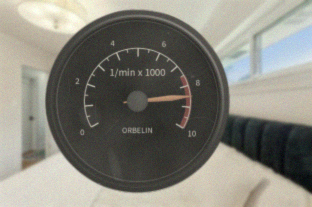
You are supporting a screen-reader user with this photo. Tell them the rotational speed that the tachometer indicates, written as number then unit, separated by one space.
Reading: 8500 rpm
